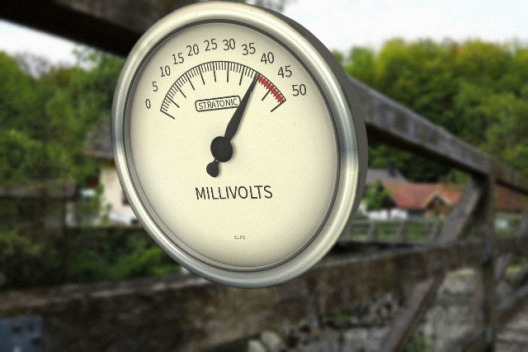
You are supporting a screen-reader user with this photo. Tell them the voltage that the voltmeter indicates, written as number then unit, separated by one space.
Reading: 40 mV
